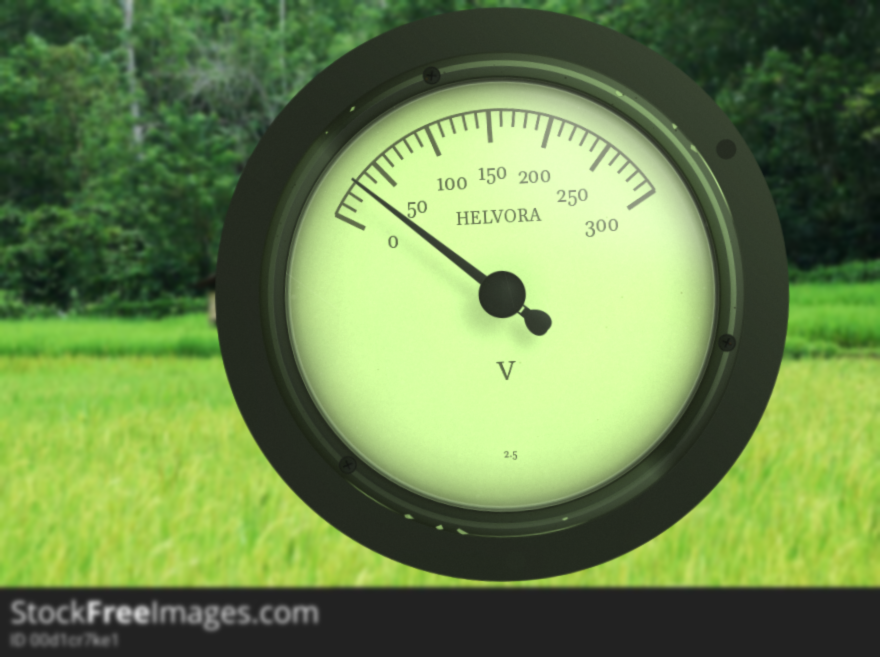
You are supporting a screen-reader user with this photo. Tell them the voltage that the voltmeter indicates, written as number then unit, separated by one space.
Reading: 30 V
